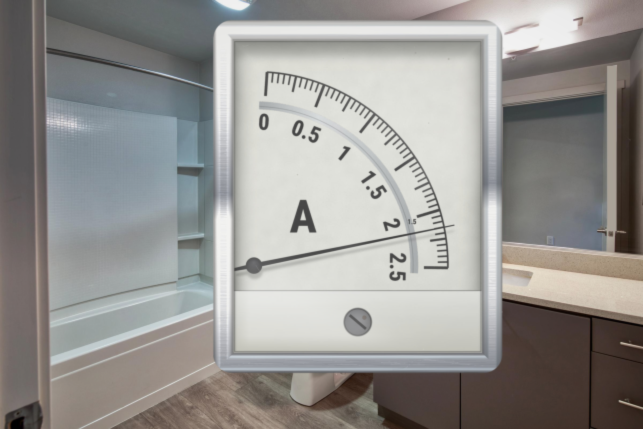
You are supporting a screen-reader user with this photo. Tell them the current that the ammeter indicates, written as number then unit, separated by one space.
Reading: 2.15 A
